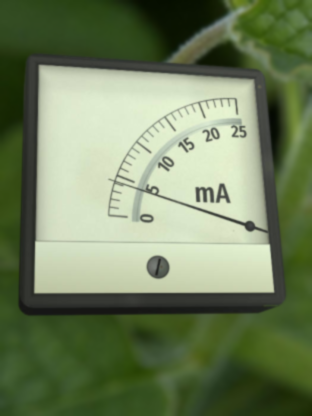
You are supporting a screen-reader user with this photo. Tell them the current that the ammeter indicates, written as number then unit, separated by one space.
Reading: 4 mA
